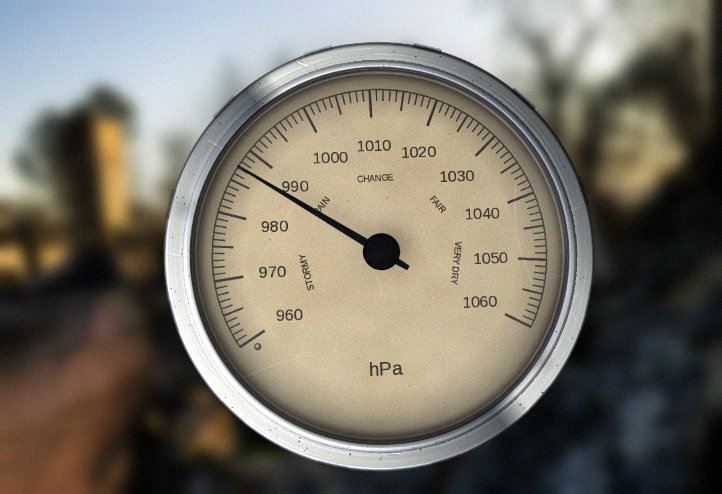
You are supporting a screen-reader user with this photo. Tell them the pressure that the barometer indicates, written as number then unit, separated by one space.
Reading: 987 hPa
